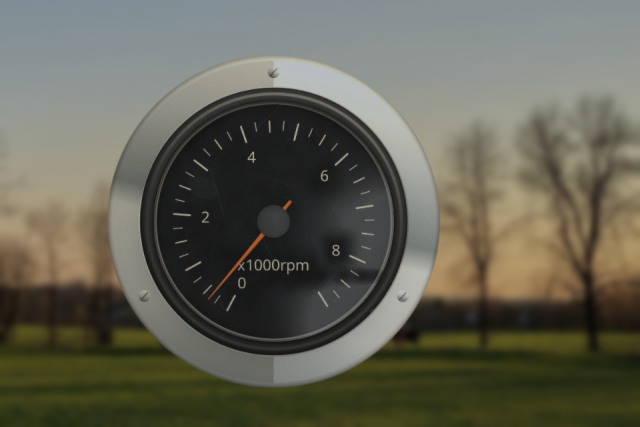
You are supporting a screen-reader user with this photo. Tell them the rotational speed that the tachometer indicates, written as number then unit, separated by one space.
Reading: 375 rpm
